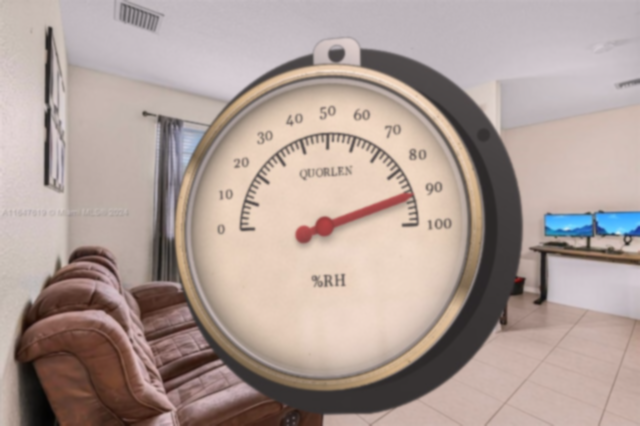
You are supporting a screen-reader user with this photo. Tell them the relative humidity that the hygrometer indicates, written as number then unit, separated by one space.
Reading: 90 %
